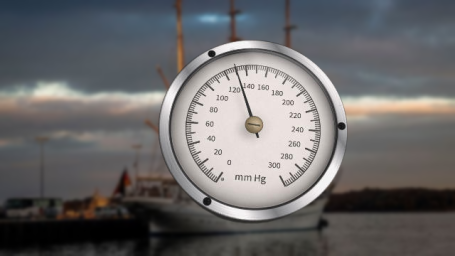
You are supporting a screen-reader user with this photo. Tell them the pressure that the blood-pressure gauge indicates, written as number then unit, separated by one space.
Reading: 130 mmHg
